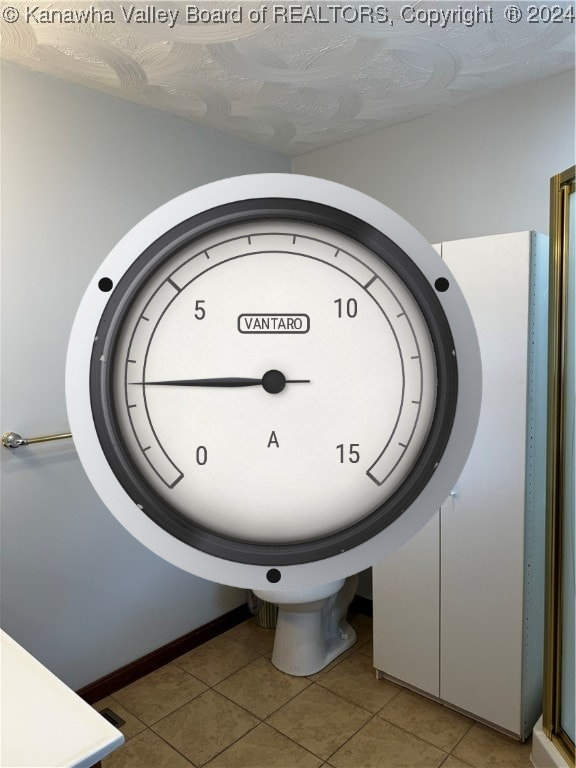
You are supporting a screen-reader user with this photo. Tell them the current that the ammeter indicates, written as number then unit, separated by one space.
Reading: 2.5 A
